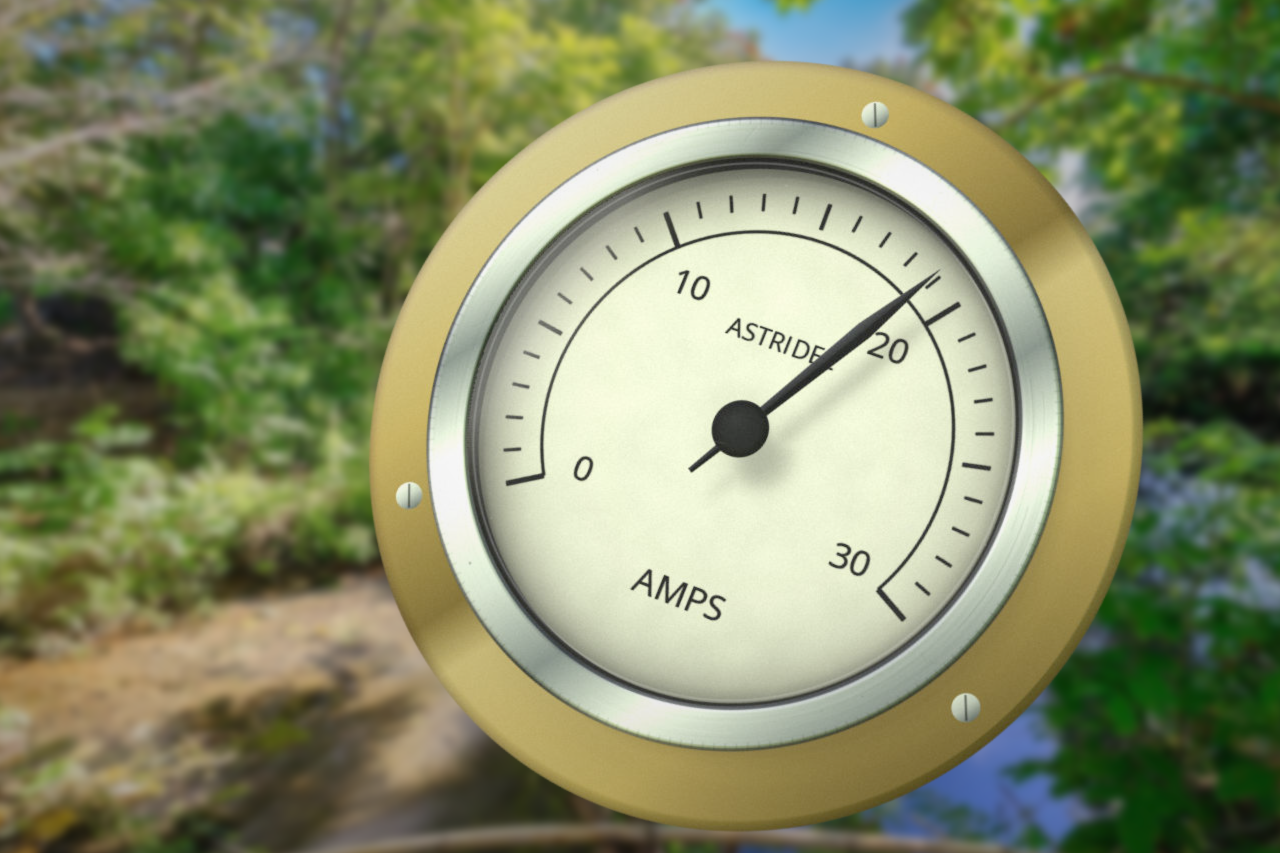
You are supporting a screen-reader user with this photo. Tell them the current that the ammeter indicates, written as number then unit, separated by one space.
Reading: 19 A
